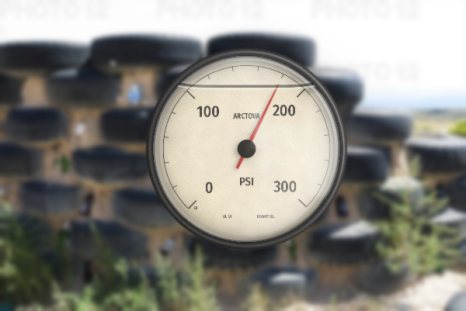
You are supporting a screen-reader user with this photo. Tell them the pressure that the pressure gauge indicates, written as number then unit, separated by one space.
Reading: 180 psi
